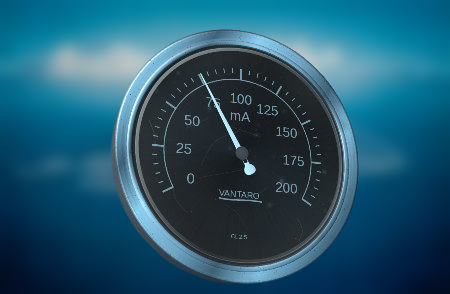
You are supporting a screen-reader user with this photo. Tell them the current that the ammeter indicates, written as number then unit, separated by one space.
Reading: 75 mA
